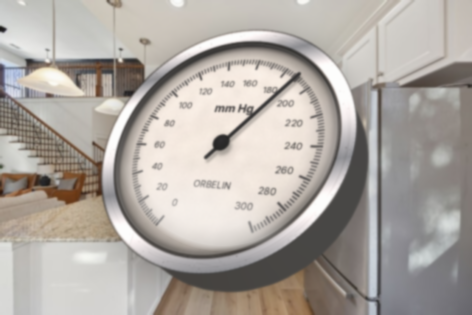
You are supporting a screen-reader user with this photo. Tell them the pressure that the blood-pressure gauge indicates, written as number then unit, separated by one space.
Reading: 190 mmHg
